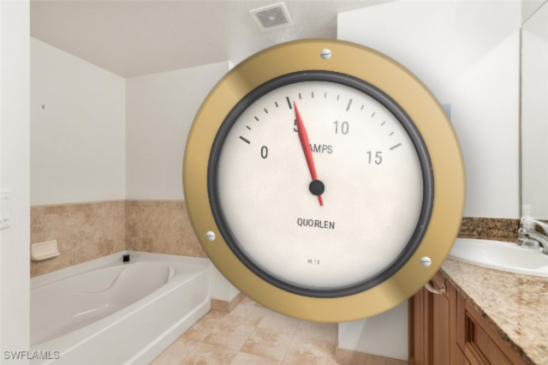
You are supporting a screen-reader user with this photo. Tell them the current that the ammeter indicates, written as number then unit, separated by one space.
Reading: 5.5 A
